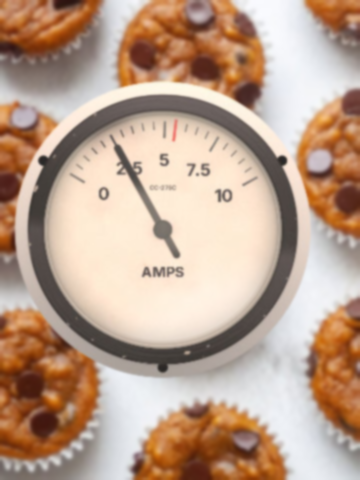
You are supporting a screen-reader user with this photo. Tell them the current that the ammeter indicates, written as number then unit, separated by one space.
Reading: 2.5 A
